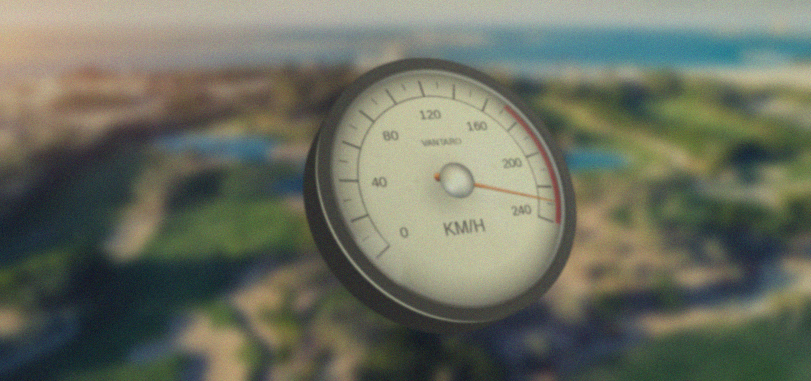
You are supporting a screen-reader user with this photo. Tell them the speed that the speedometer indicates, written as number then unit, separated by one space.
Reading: 230 km/h
